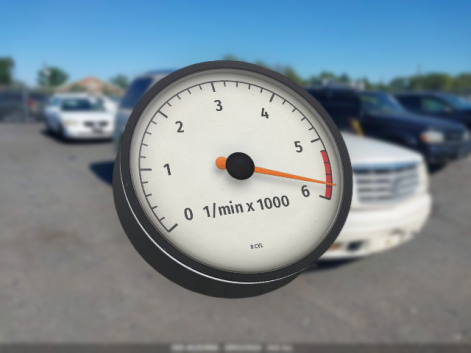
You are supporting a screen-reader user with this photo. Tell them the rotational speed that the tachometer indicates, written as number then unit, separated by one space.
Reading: 5800 rpm
